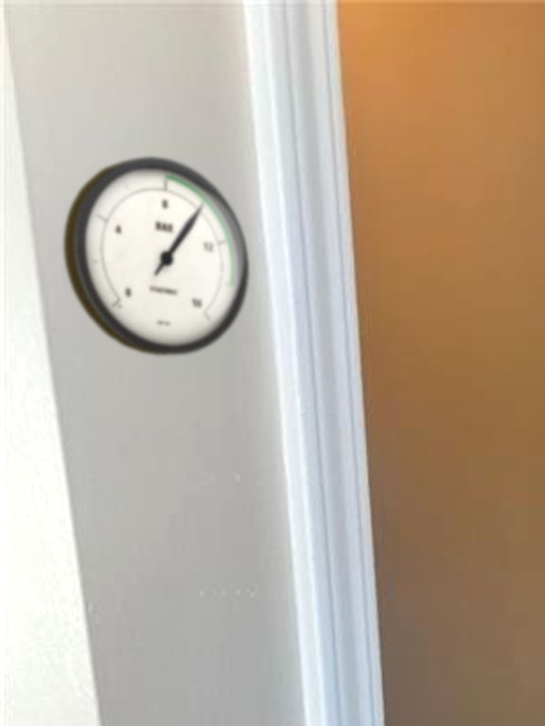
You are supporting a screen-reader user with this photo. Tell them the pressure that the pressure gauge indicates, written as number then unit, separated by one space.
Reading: 10 bar
